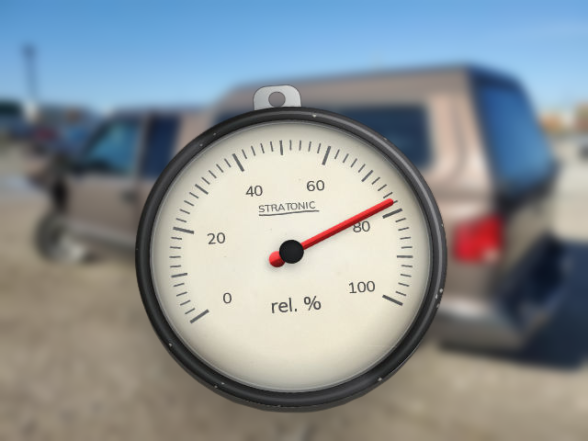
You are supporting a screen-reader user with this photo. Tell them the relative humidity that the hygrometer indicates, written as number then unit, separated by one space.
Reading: 78 %
